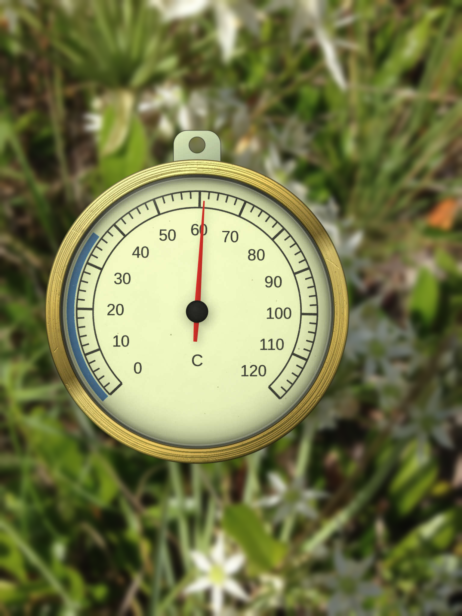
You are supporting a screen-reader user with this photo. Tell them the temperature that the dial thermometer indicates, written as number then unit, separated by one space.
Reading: 61 °C
